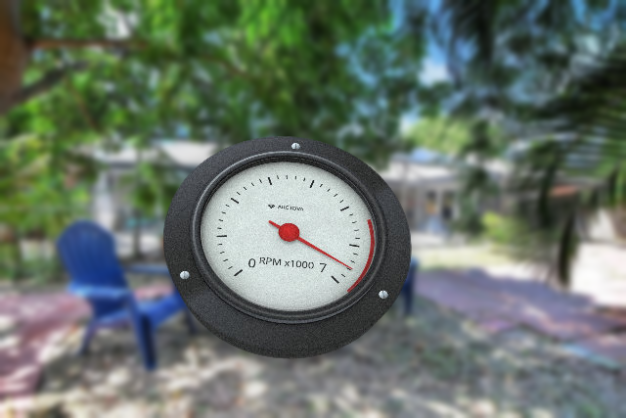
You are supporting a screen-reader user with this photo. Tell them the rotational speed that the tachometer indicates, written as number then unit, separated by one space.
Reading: 6600 rpm
